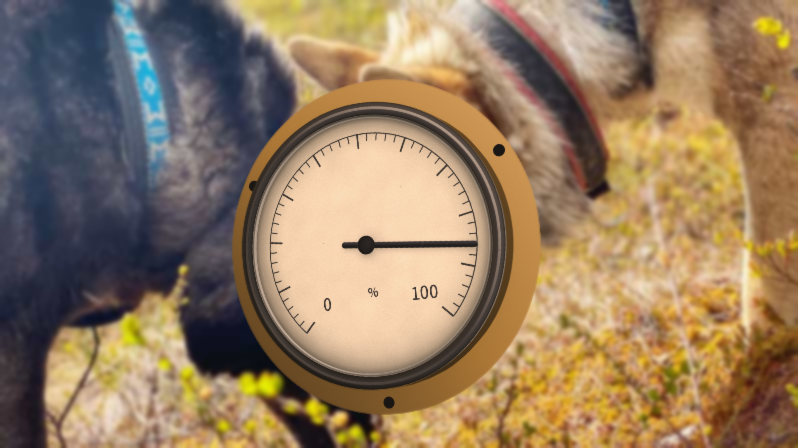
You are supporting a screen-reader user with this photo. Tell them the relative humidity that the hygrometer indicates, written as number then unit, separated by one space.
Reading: 86 %
